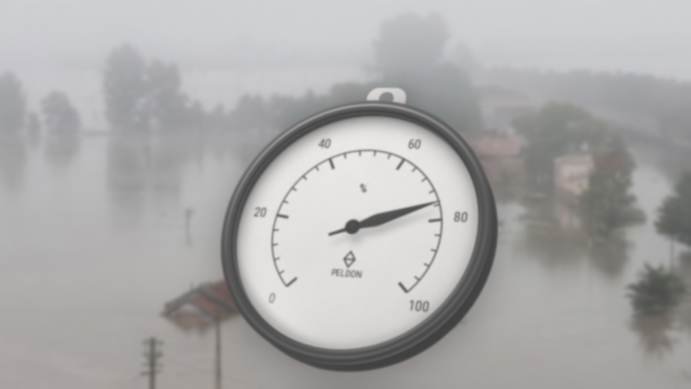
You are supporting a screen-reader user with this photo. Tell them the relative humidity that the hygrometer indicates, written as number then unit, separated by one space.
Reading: 76 %
